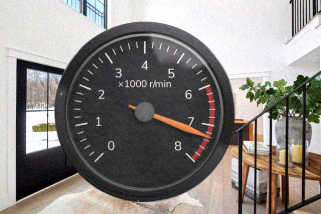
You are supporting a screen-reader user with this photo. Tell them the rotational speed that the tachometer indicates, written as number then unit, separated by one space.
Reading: 7300 rpm
